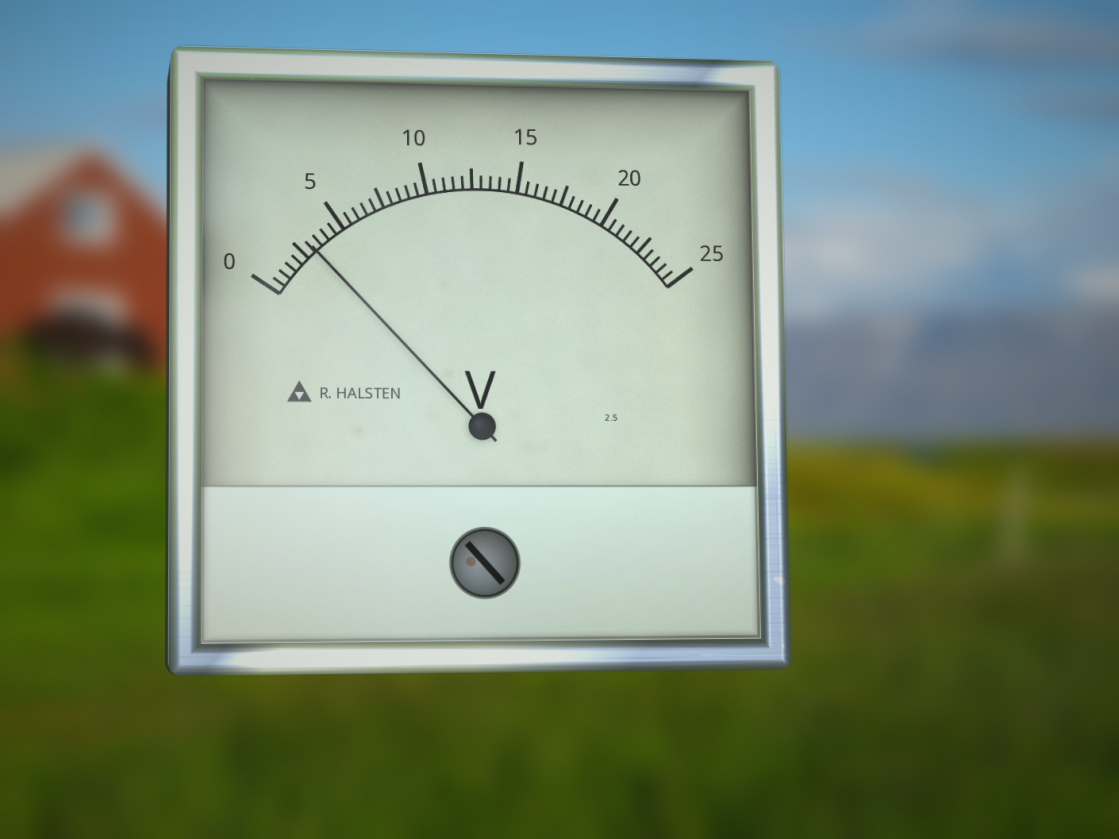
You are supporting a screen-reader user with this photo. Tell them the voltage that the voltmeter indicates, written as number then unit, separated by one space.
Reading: 3 V
